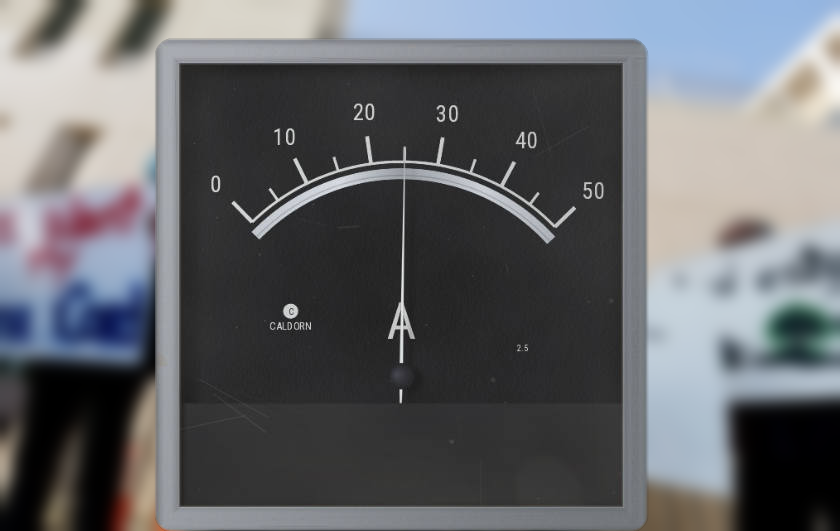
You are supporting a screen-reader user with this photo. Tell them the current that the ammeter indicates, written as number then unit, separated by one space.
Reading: 25 A
